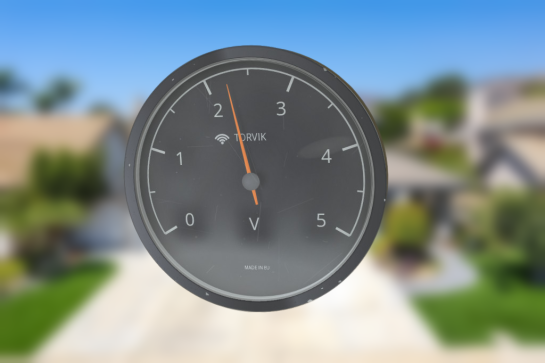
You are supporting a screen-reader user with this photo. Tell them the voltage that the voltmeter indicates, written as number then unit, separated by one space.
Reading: 2.25 V
